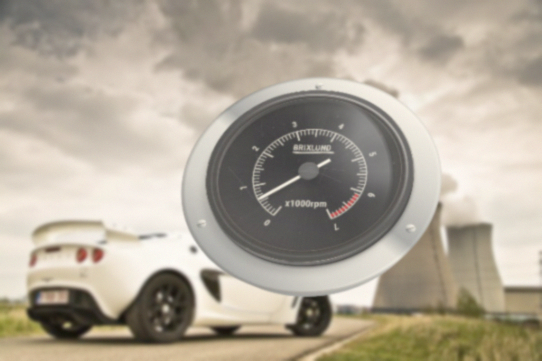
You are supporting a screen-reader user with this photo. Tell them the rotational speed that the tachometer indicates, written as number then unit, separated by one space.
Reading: 500 rpm
